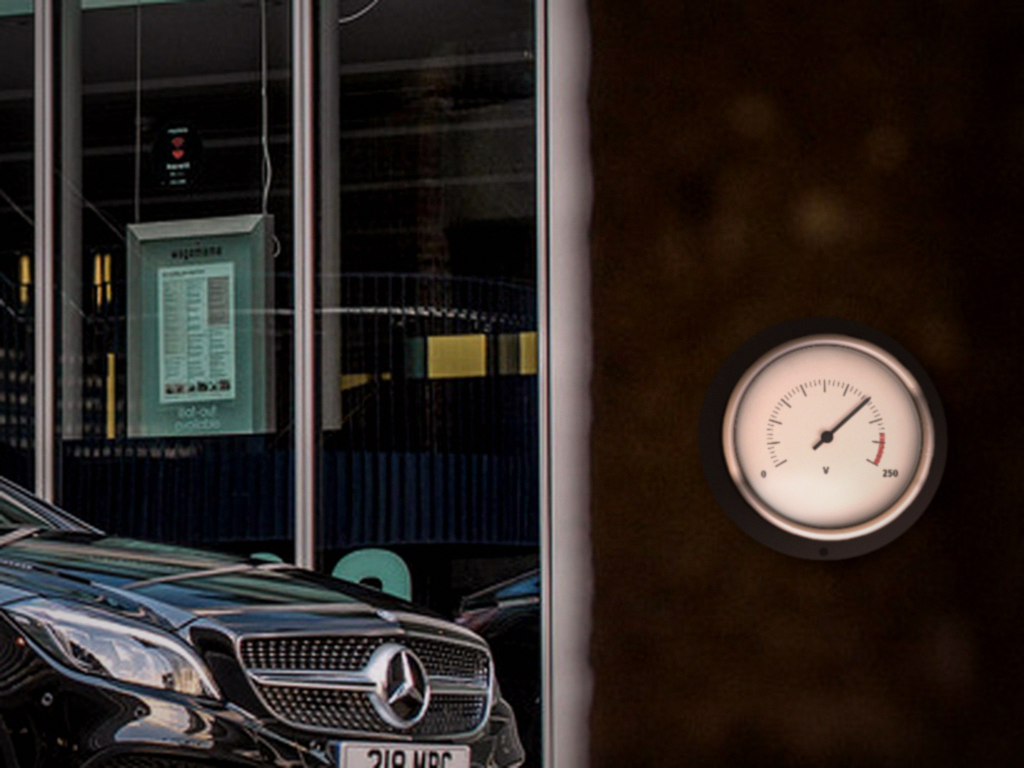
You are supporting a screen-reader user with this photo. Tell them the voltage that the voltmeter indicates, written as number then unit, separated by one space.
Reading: 175 V
